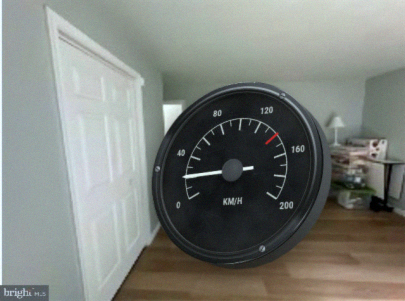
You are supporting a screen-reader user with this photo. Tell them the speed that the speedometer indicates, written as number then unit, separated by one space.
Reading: 20 km/h
